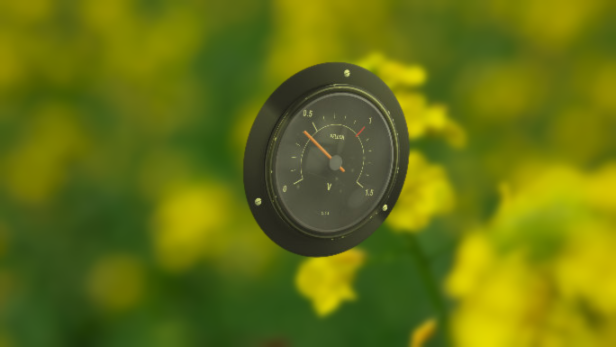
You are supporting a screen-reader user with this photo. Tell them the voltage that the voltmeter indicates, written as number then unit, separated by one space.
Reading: 0.4 V
